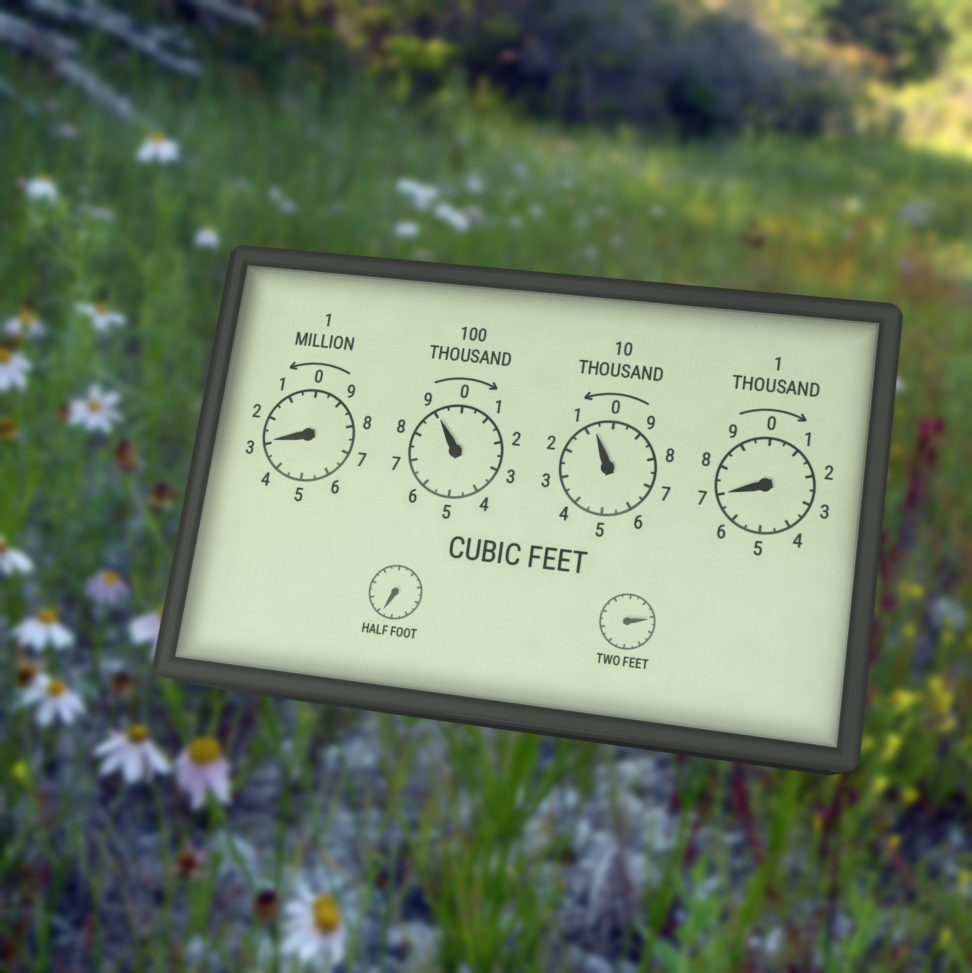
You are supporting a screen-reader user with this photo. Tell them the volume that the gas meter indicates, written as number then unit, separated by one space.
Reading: 290700 ft³
